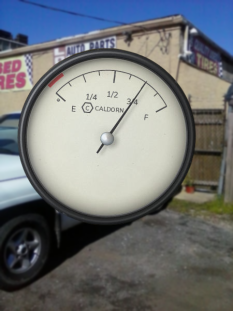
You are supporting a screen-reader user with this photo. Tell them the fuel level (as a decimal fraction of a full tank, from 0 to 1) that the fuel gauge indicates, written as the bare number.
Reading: 0.75
